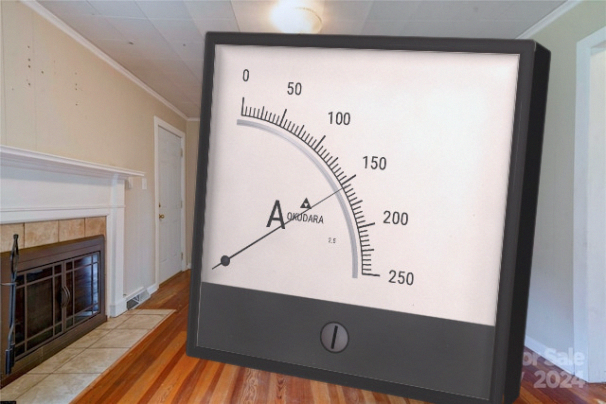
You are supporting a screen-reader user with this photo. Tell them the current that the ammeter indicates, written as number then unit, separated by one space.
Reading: 155 A
